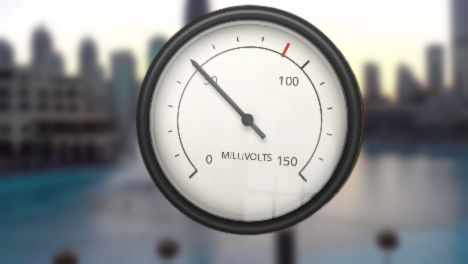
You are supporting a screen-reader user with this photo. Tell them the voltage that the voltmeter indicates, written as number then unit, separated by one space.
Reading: 50 mV
